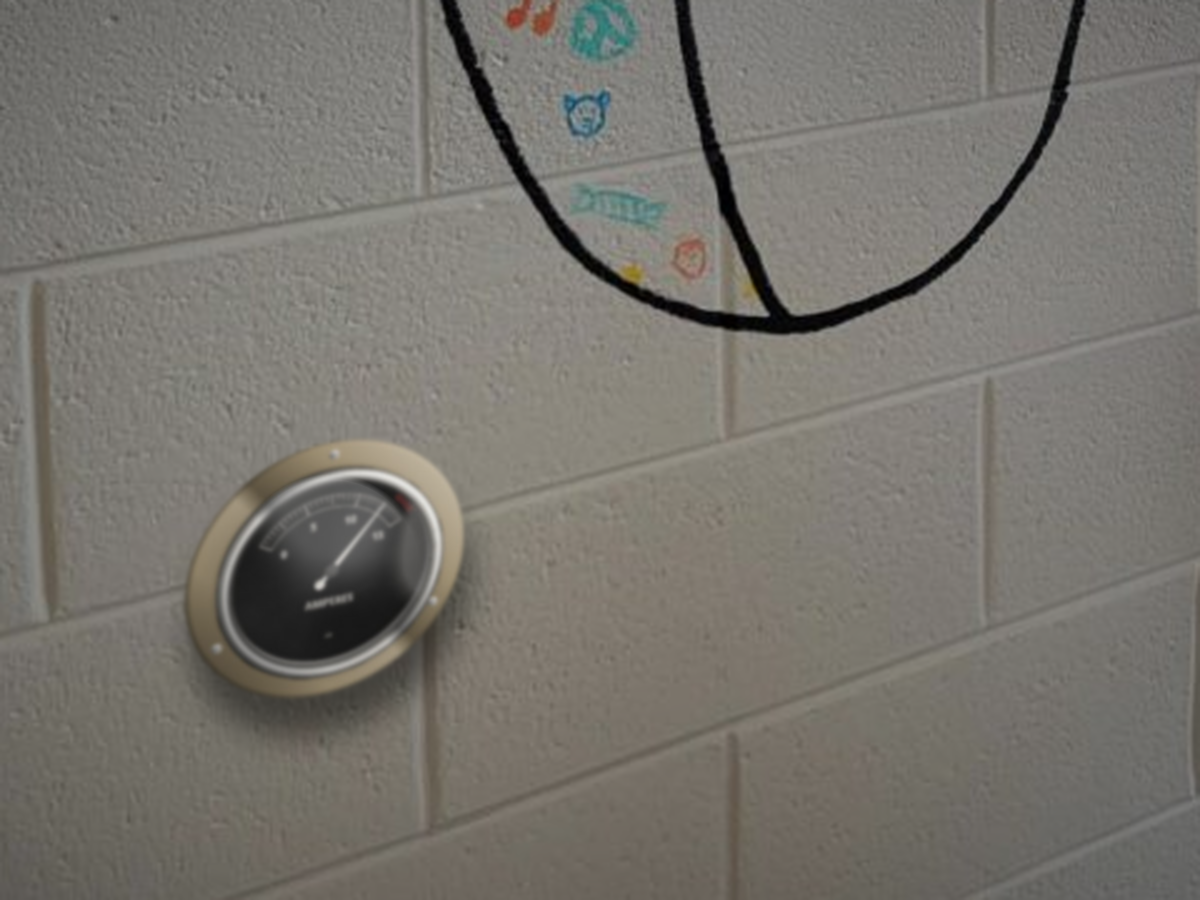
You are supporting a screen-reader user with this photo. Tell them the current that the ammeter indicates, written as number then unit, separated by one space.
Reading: 12.5 A
